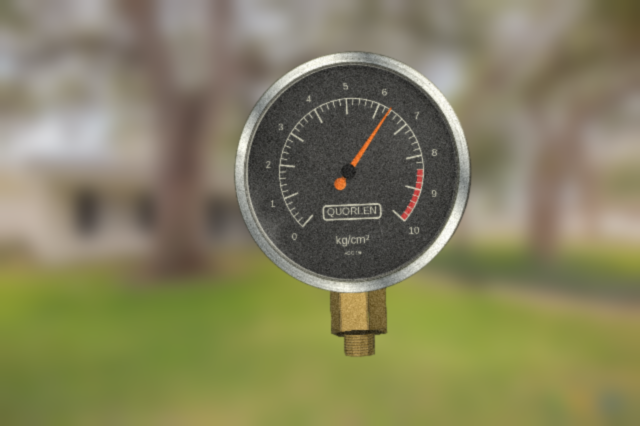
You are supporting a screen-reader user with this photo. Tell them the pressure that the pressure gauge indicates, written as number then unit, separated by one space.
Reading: 6.4 kg/cm²
